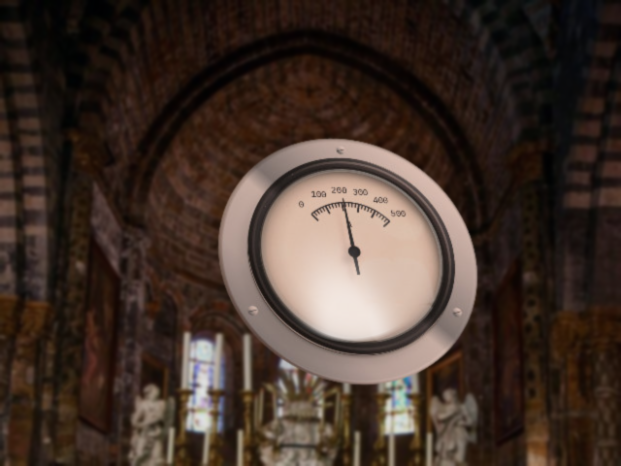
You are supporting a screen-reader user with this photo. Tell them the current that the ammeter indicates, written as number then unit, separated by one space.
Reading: 200 A
